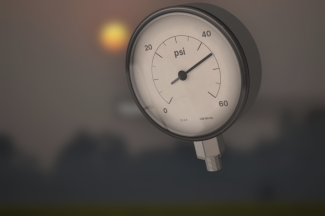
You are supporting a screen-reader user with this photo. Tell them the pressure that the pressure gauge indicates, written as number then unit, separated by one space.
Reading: 45 psi
